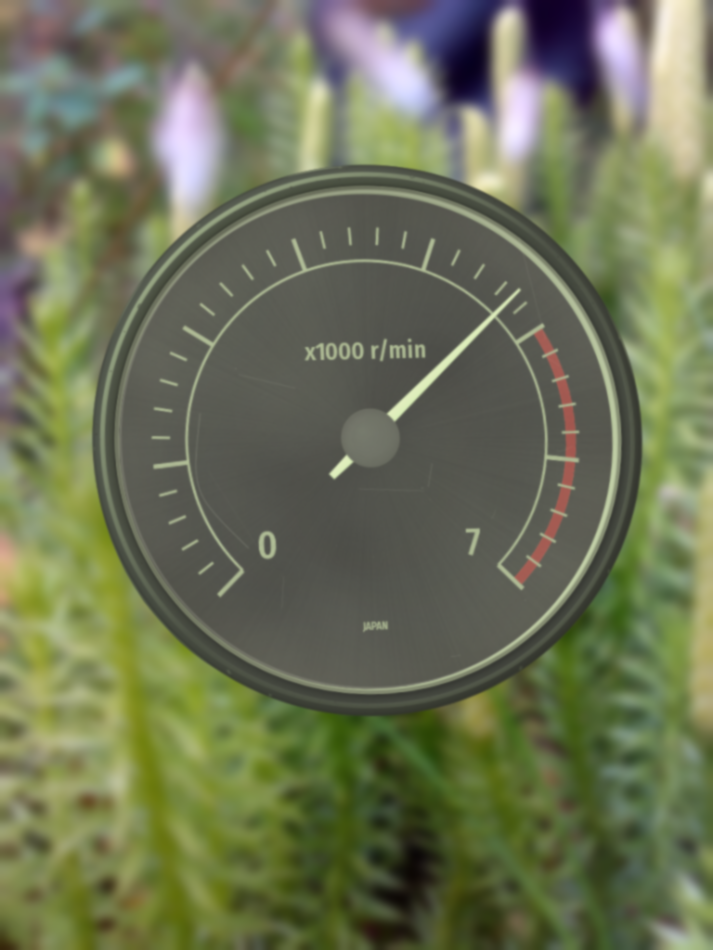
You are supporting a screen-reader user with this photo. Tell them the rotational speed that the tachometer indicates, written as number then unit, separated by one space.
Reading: 4700 rpm
